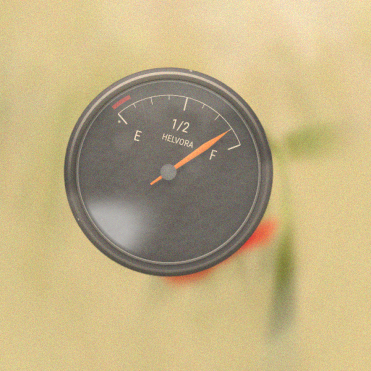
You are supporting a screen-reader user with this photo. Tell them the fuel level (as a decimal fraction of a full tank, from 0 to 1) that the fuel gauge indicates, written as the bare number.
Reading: 0.875
